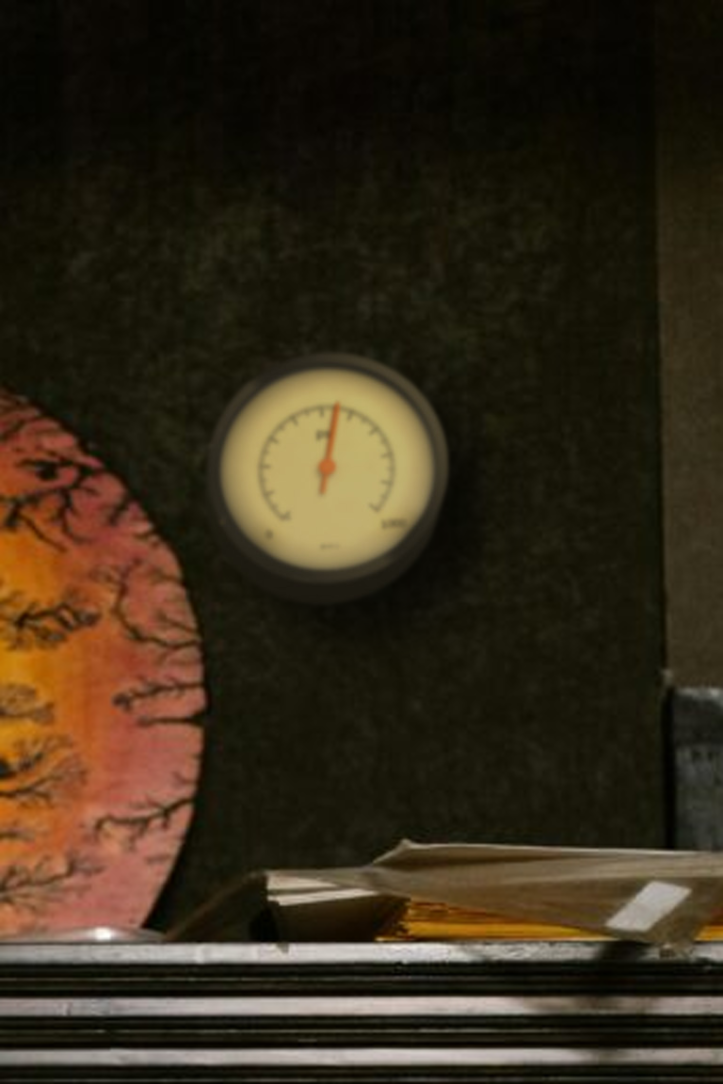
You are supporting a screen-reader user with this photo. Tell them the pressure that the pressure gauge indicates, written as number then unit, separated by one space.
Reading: 550 psi
